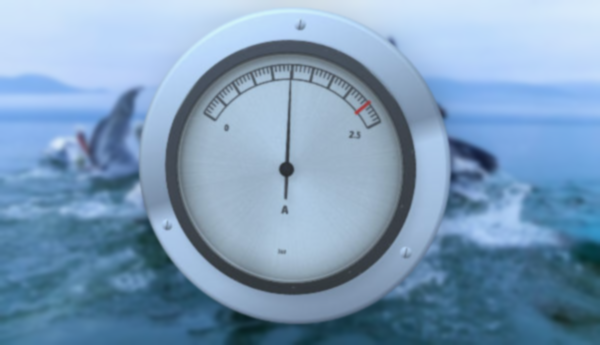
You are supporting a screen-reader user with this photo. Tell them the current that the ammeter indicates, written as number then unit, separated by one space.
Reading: 1.25 A
